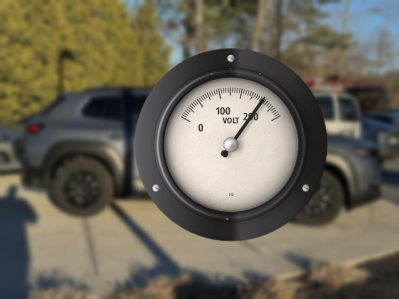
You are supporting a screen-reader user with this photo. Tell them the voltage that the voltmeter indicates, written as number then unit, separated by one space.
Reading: 200 V
